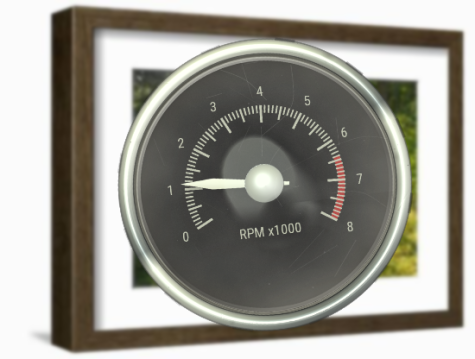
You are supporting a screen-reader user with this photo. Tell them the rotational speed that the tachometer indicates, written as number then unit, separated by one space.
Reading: 1100 rpm
